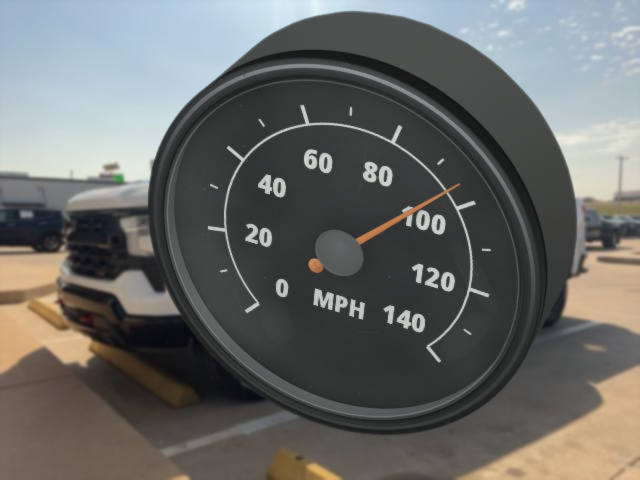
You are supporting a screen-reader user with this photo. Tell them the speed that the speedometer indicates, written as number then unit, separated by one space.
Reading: 95 mph
